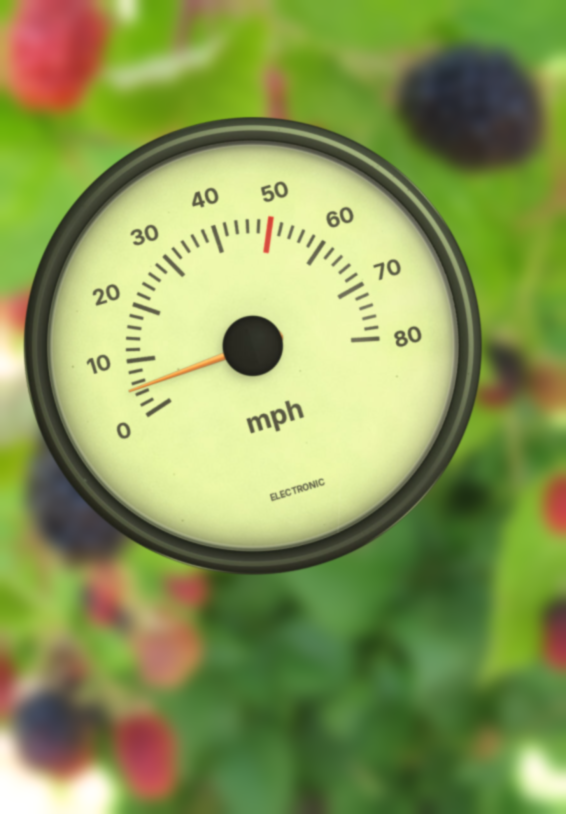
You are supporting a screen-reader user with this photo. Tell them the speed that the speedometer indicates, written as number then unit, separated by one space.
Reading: 5 mph
